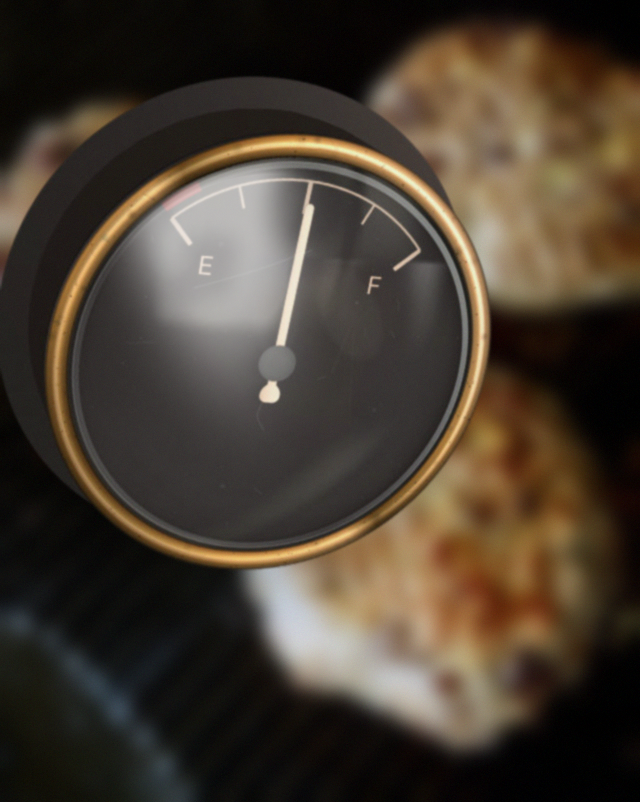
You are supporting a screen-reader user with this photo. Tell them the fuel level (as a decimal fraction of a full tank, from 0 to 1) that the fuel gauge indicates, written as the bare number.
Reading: 0.5
